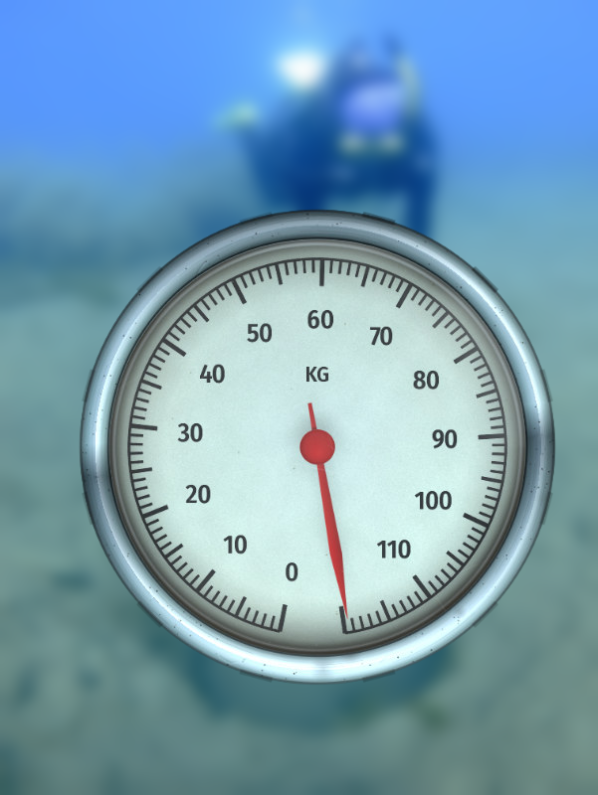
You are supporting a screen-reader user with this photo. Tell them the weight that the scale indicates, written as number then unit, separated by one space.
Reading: 119.5 kg
